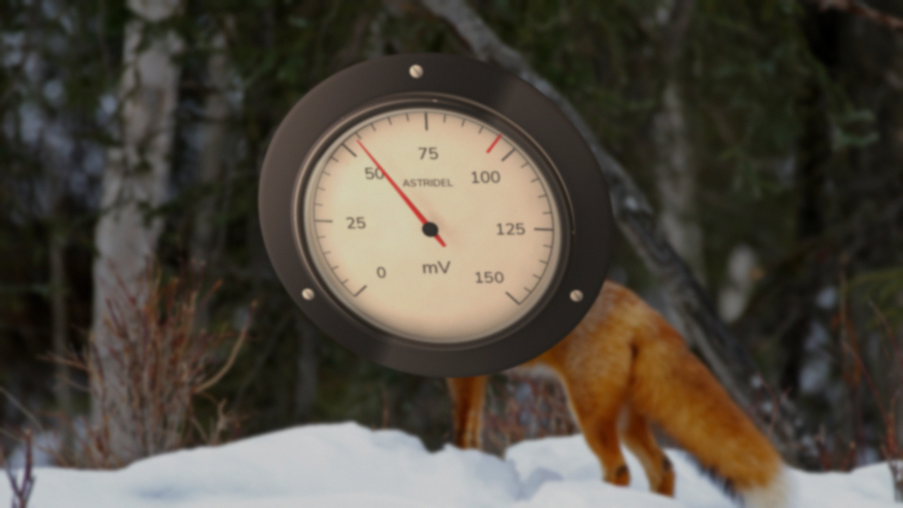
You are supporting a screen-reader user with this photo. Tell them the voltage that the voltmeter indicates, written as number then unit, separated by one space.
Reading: 55 mV
